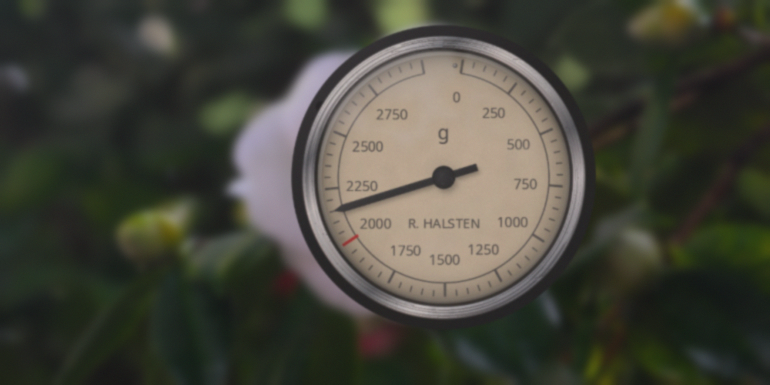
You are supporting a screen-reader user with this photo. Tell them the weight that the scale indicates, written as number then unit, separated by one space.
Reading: 2150 g
